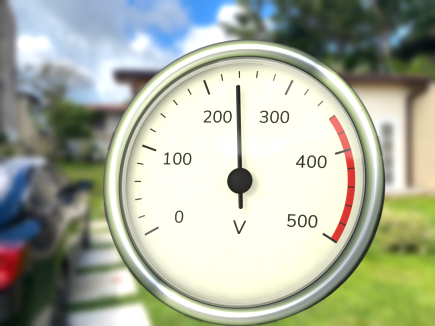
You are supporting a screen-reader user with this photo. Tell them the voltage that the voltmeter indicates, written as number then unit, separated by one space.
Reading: 240 V
